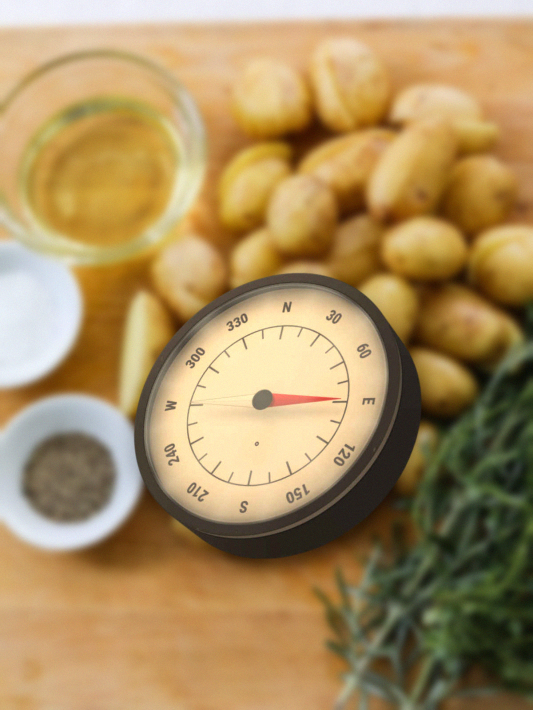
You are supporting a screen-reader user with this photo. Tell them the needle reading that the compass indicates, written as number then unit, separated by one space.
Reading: 90 °
